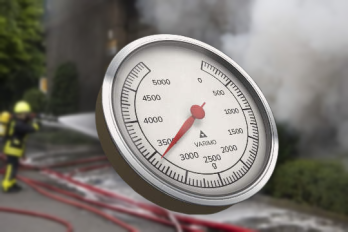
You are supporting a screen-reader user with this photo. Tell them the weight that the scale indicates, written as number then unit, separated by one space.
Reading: 3400 g
